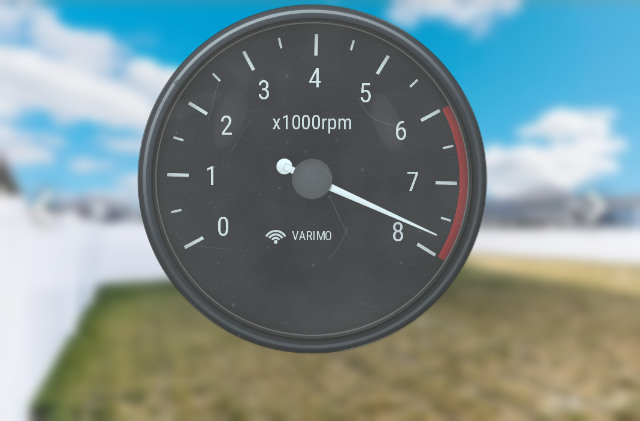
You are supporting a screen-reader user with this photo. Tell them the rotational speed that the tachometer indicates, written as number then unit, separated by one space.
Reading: 7750 rpm
